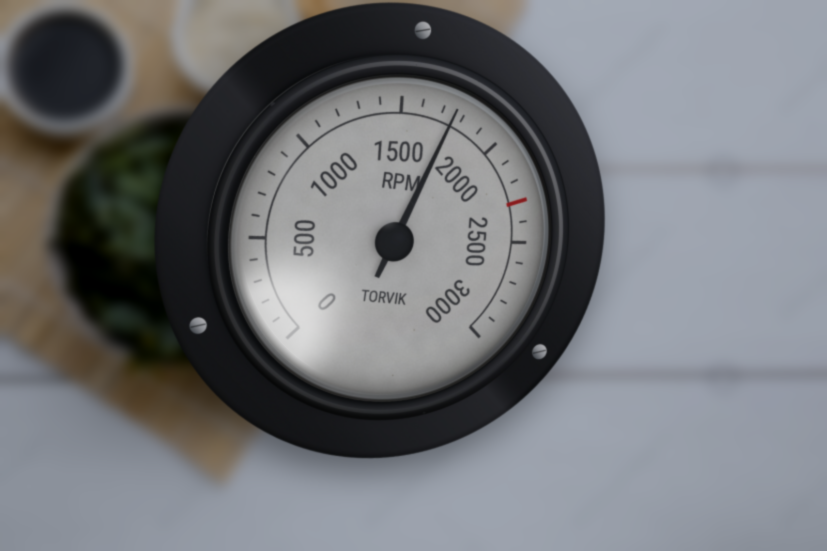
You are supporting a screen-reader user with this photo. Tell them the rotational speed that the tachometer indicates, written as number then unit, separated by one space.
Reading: 1750 rpm
